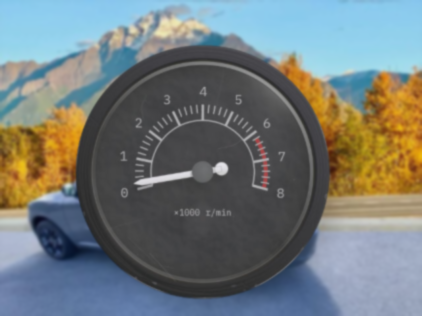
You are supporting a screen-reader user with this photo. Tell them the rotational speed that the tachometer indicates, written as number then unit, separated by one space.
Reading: 200 rpm
